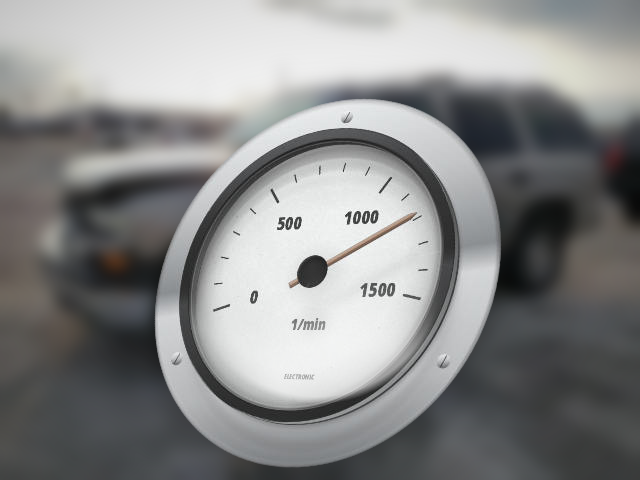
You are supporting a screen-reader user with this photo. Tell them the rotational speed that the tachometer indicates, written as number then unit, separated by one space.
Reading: 1200 rpm
